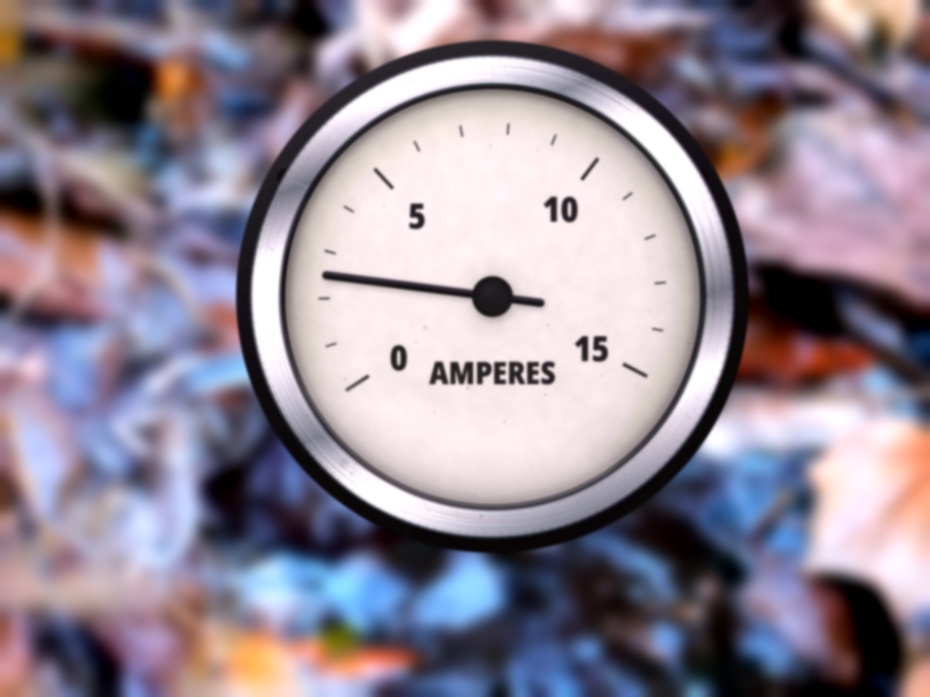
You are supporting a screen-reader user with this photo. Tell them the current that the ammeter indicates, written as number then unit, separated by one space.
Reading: 2.5 A
